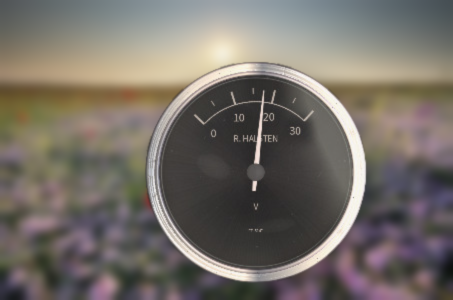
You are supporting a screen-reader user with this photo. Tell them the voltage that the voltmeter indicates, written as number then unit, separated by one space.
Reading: 17.5 V
